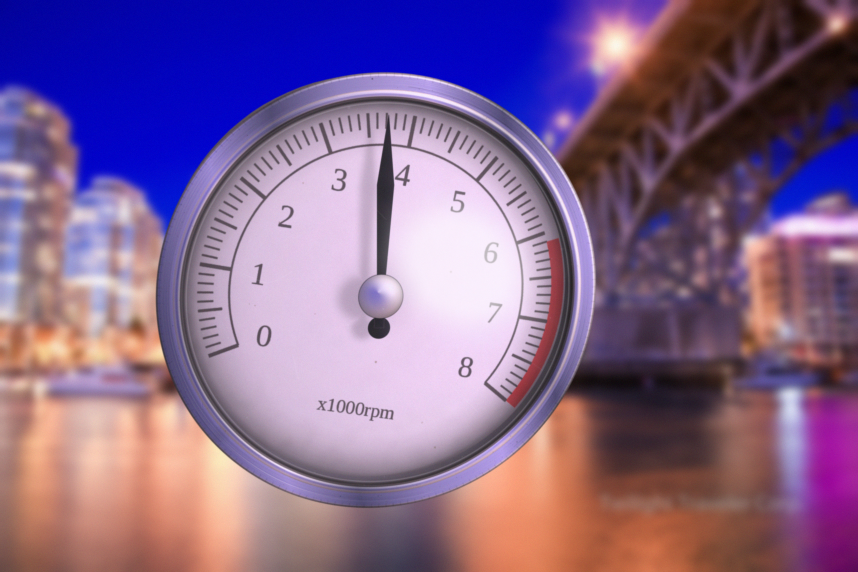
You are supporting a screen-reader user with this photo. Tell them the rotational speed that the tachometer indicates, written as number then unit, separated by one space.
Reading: 3700 rpm
